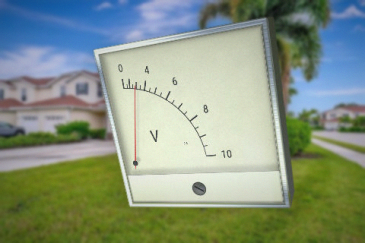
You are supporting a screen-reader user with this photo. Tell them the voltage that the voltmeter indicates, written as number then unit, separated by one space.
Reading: 3 V
